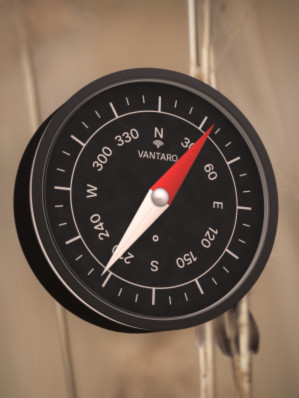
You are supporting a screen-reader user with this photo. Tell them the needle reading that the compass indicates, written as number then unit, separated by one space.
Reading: 35 °
